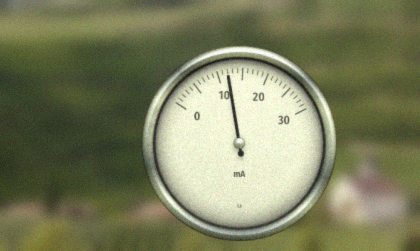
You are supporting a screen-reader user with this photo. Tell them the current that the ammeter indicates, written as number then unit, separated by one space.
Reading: 12 mA
